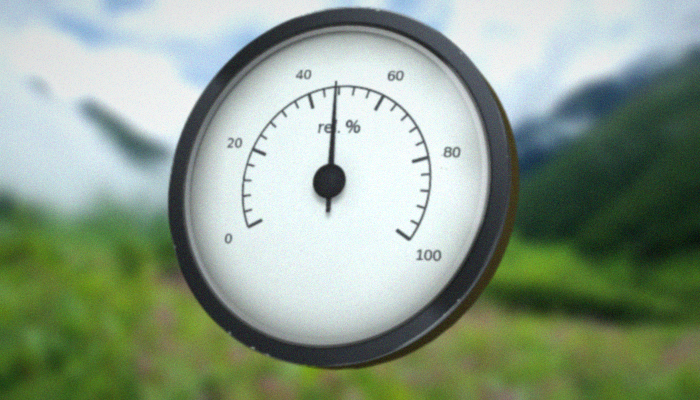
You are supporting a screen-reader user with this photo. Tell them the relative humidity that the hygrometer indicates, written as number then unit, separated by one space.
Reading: 48 %
